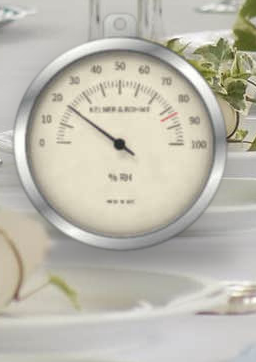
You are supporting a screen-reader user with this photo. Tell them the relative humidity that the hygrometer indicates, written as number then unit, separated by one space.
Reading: 20 %
